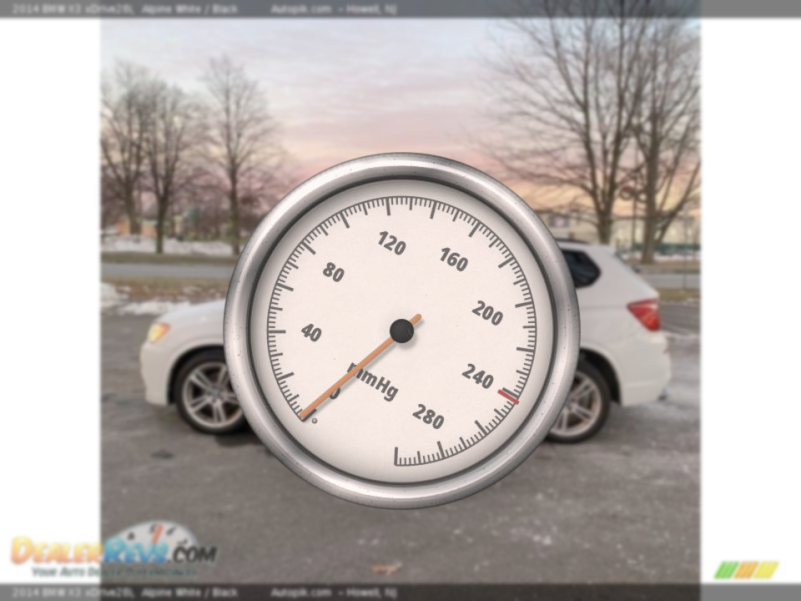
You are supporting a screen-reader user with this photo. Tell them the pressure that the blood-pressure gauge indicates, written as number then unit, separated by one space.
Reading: 2 mmHg
